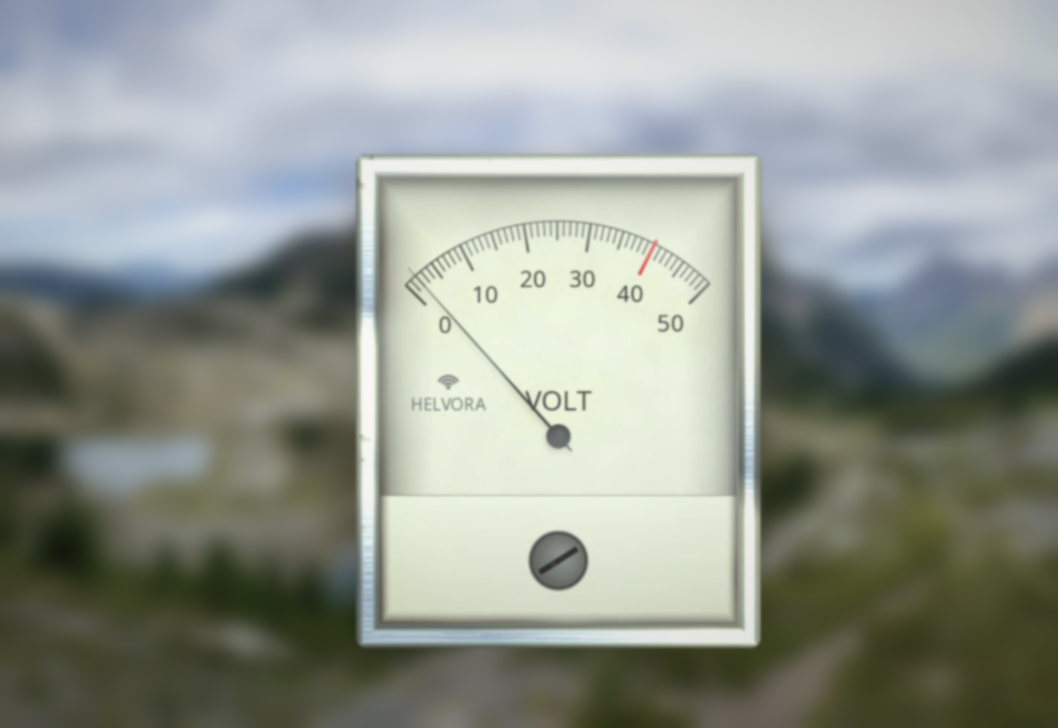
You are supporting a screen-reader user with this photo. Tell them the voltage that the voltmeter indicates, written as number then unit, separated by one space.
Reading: 2 V
